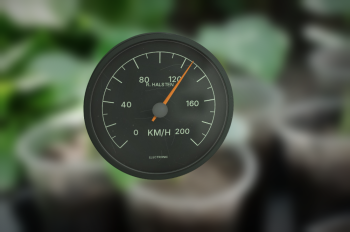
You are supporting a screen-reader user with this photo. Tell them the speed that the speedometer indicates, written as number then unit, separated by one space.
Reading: 125 km/h
